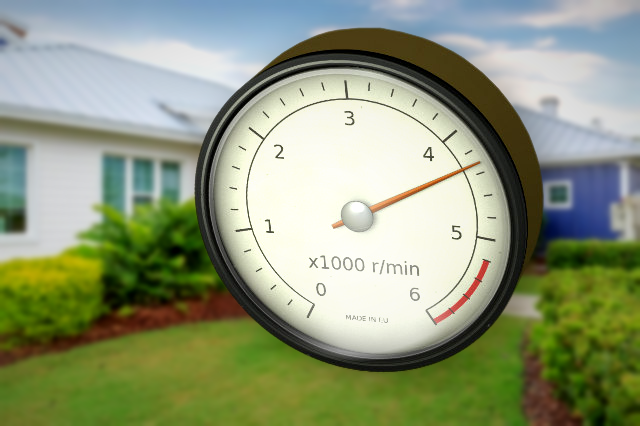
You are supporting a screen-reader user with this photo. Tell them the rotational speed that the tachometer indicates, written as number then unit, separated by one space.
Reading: 4300 rpm
